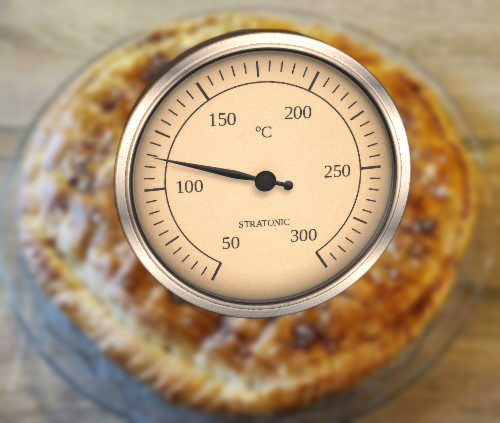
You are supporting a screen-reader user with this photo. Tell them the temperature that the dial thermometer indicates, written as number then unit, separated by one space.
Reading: 115 °C
